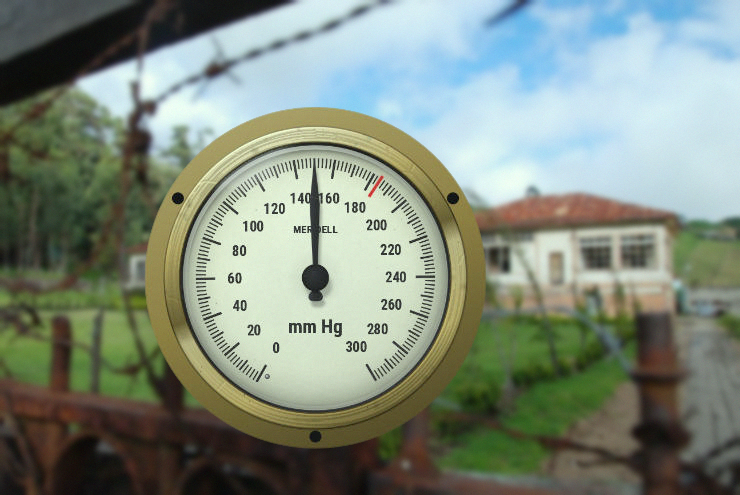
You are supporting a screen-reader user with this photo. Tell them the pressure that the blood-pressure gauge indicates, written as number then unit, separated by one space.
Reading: 150 mmHg
